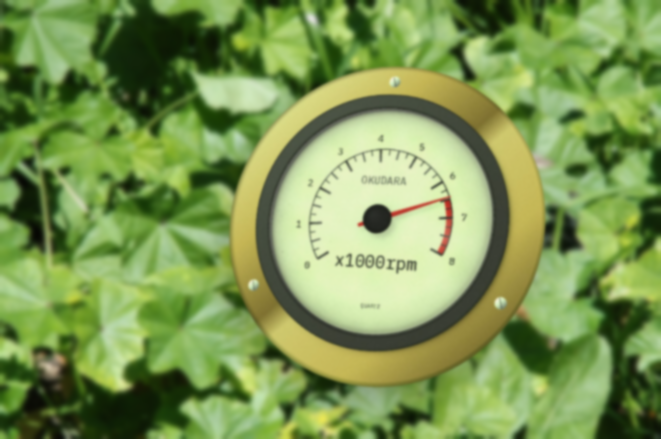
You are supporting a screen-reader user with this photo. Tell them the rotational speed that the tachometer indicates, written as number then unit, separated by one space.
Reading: 6500 rpm
